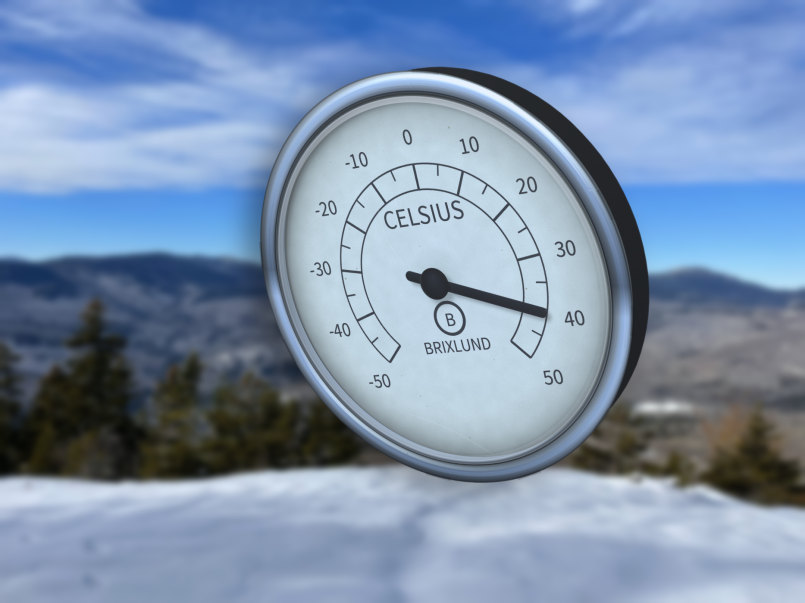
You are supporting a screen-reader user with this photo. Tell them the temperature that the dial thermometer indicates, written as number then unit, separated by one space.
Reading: 40 °C
